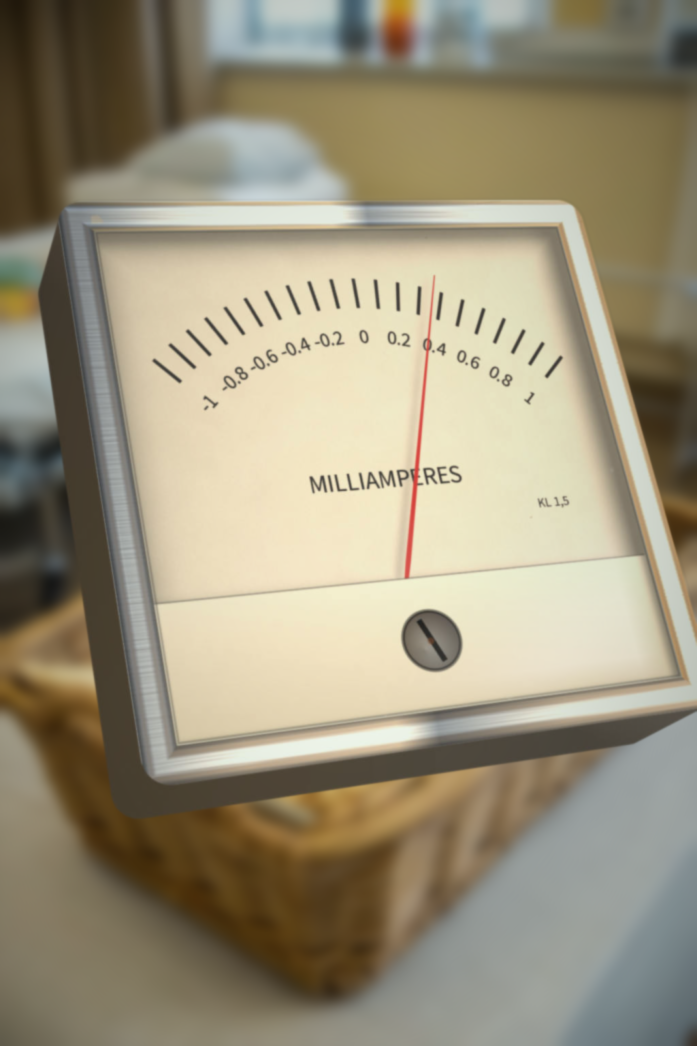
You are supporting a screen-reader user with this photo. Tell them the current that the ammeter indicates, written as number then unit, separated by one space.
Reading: 0.35 mA
